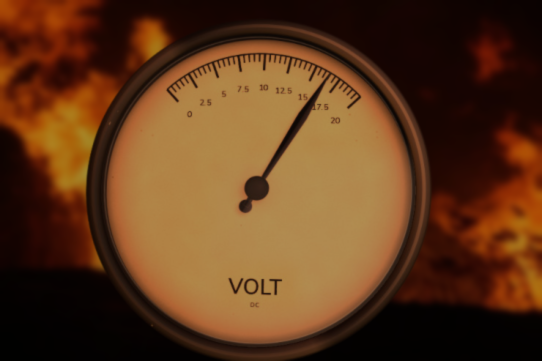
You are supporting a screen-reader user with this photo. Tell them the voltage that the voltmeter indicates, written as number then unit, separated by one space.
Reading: 16.5 V
